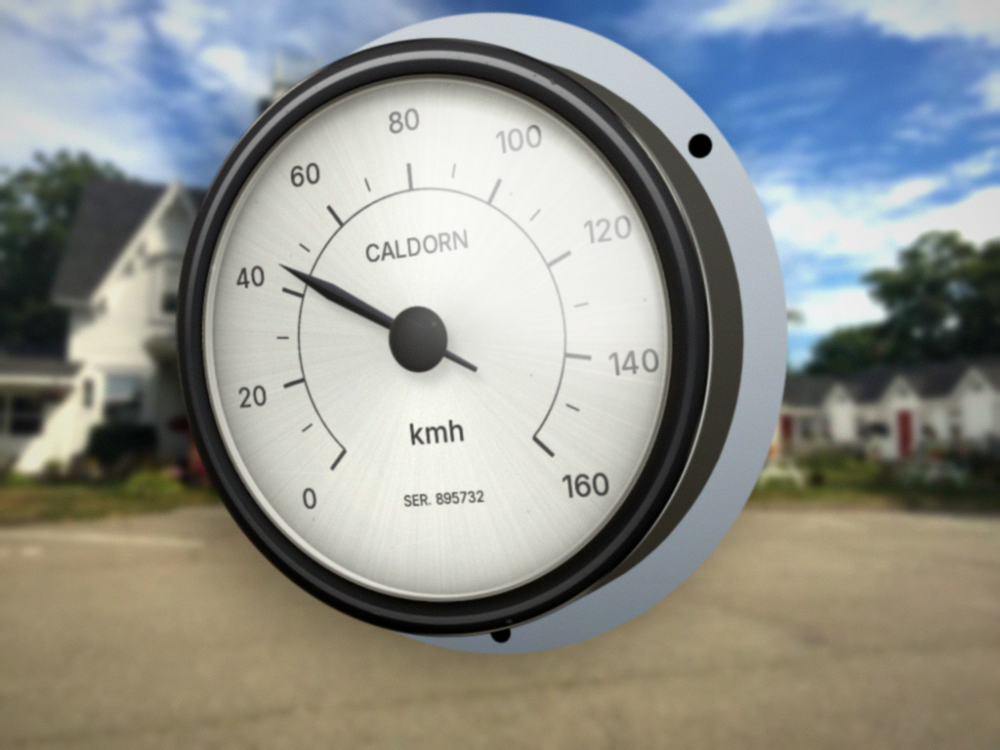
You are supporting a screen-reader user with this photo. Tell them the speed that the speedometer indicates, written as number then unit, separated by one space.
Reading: 45 km/h
